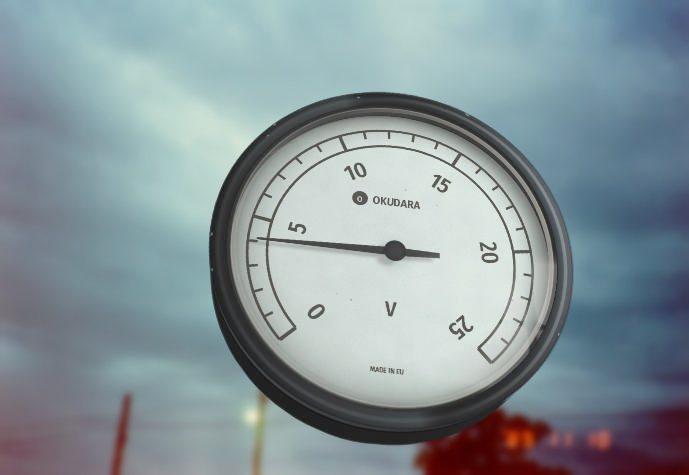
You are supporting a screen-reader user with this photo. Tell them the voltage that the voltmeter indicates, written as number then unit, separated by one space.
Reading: 4 V
